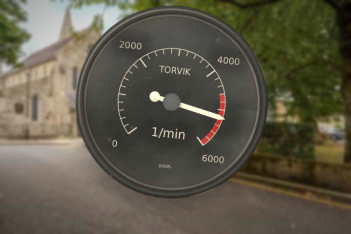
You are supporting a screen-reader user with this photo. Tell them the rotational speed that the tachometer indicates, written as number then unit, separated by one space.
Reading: 5200 rpm
